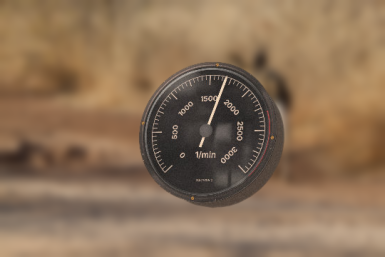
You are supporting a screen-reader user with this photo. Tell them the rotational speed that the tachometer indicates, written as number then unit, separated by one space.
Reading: 1700 rpm
